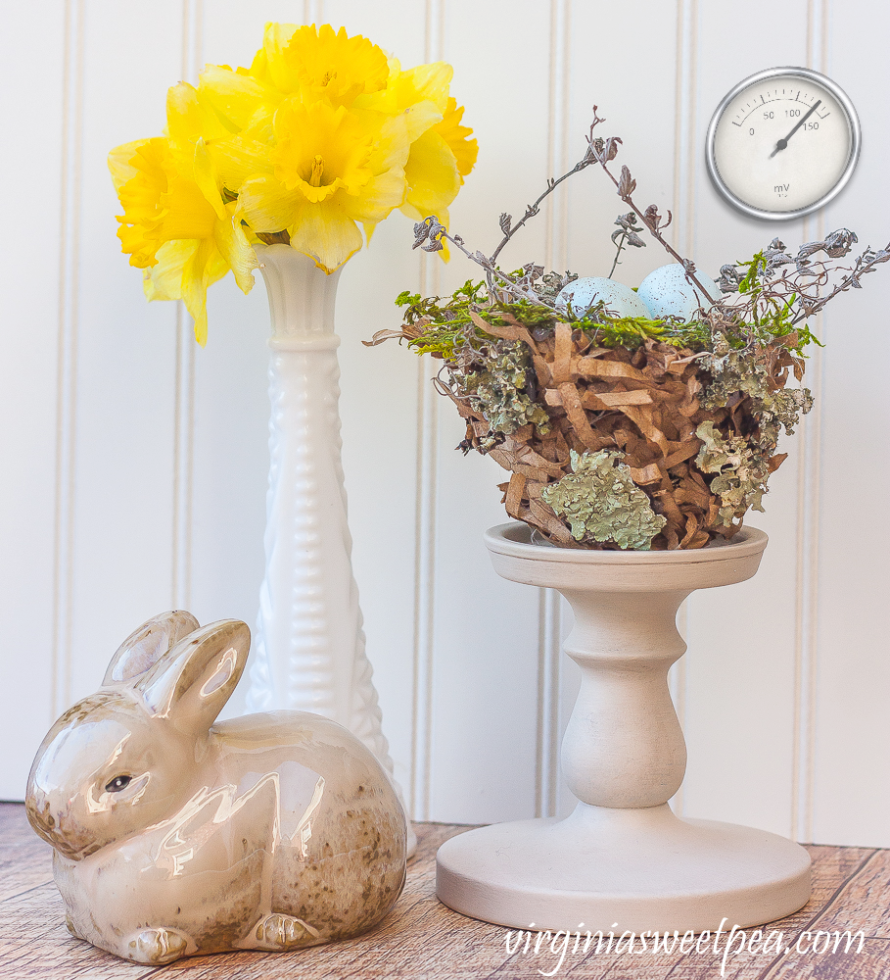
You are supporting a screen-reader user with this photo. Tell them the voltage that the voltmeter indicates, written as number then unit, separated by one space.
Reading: 130 mV
